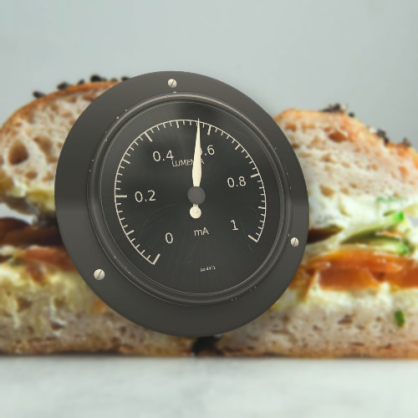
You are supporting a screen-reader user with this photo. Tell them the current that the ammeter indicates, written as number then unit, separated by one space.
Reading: 0.56 mA
